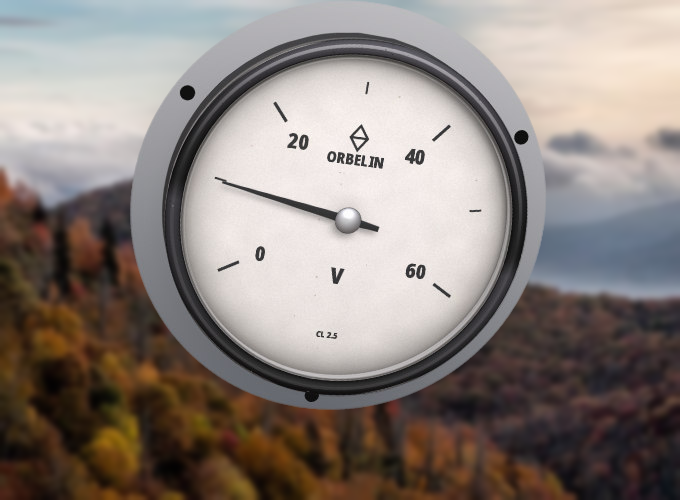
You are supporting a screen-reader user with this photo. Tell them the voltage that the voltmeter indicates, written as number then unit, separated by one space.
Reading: 10 V
